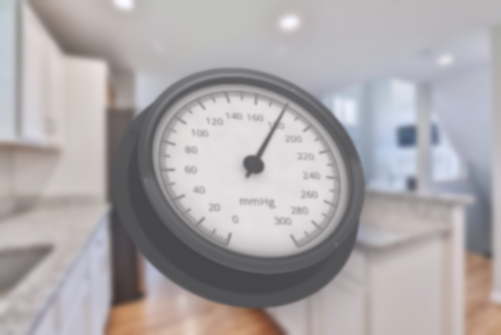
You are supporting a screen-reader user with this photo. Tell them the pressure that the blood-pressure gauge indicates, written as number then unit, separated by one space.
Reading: 180 mmHg
